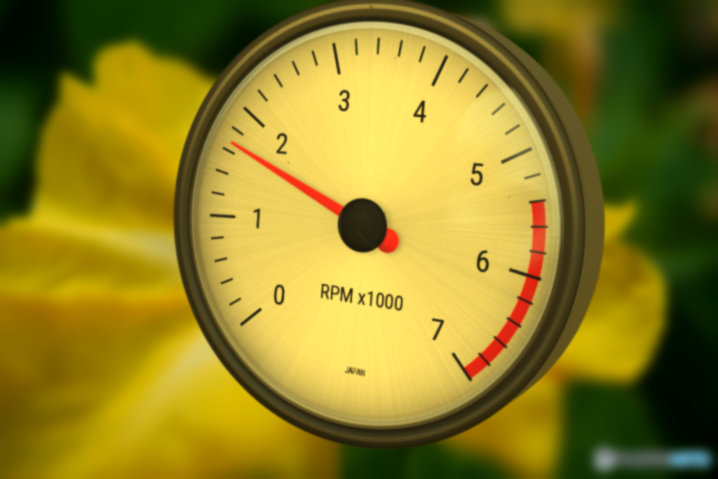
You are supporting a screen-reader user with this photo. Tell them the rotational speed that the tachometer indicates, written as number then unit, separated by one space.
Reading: 1700 rpm
